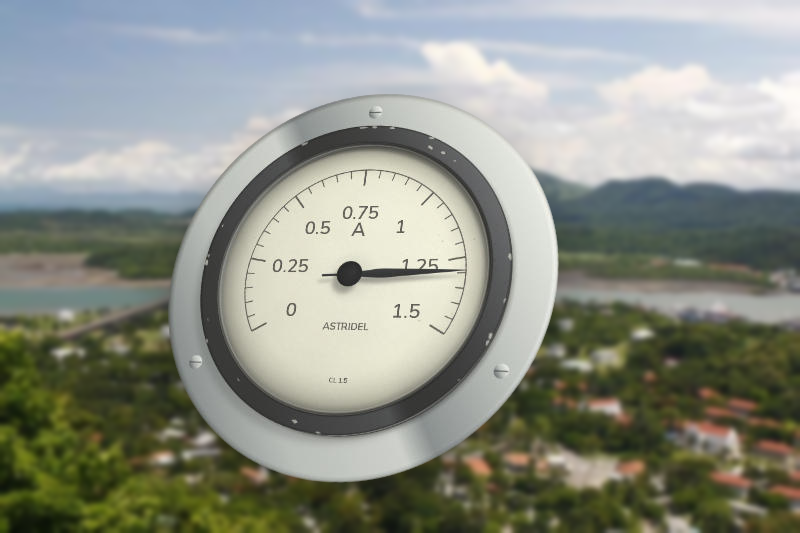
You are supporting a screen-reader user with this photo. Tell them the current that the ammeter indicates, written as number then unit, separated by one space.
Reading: 1.3 A
